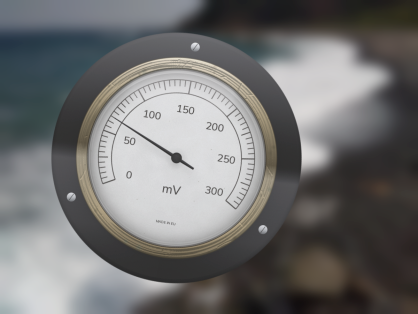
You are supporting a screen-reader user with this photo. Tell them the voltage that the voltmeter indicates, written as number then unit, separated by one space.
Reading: 65 mV
